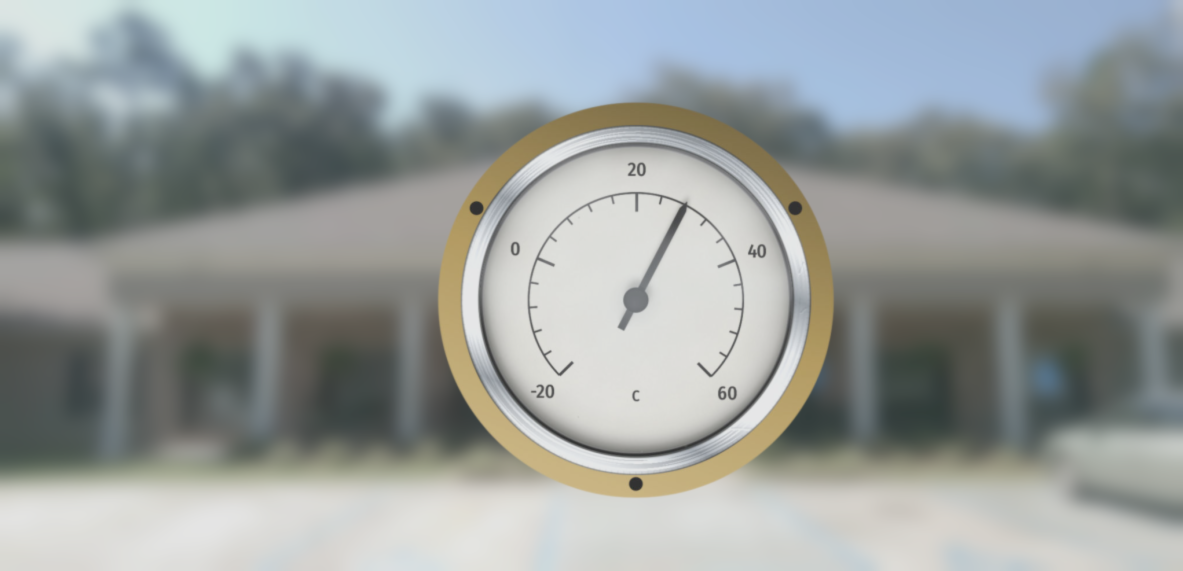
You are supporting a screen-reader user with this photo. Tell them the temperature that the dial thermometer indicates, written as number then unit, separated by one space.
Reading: 28 °C
